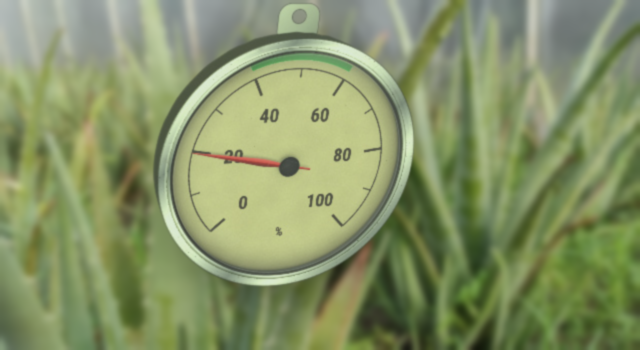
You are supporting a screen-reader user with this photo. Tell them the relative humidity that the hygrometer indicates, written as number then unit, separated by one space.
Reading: 20 %
